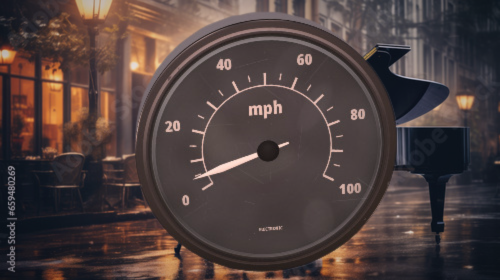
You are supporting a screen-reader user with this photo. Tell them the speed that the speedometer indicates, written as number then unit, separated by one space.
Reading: 5 mph
